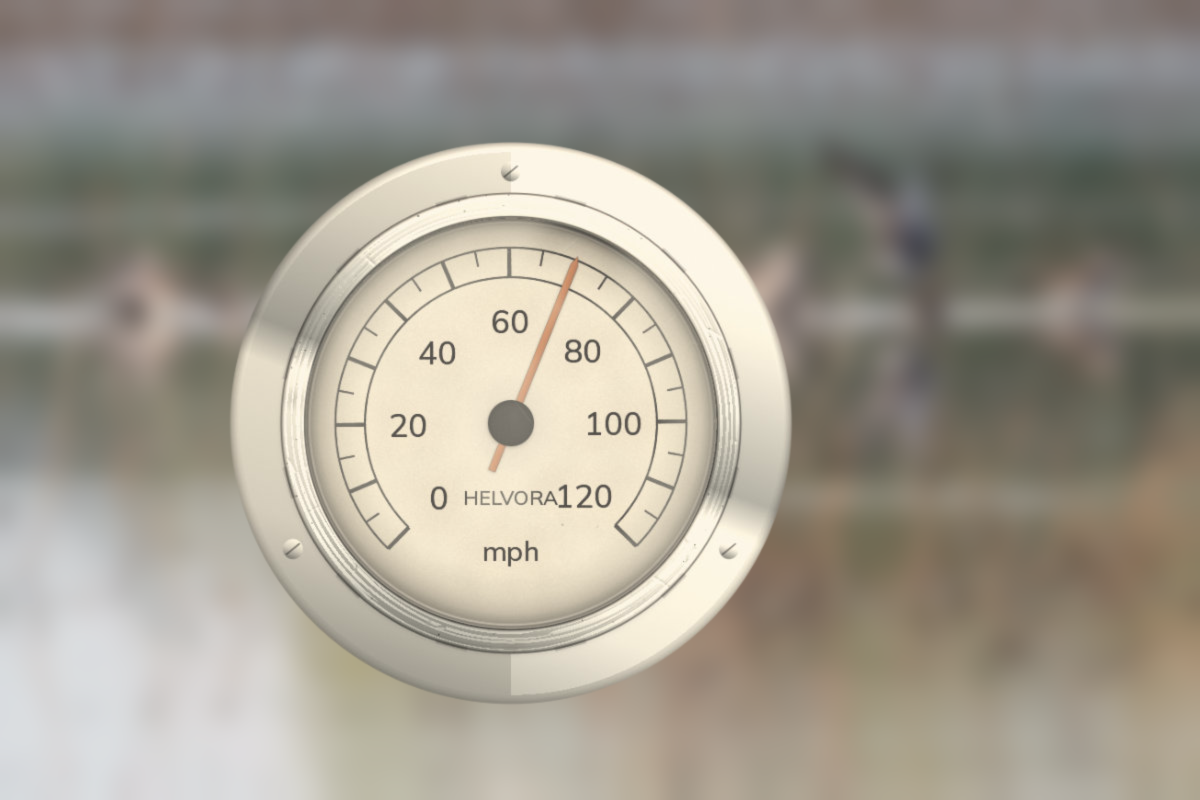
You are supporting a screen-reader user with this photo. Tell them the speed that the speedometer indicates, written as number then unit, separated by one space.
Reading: 70 mph
